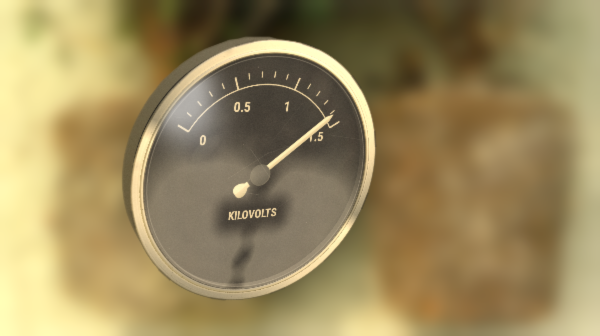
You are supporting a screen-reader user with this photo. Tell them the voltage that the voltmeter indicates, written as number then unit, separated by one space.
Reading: 1.4 kV
